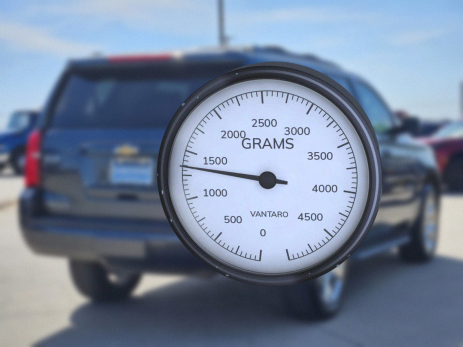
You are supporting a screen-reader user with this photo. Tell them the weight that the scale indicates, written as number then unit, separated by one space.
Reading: 1350 g
